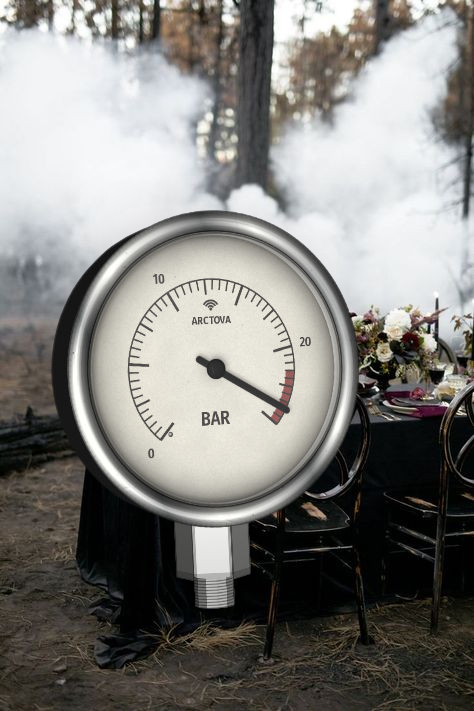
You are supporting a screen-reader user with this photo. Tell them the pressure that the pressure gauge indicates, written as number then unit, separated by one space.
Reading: 24 bar
